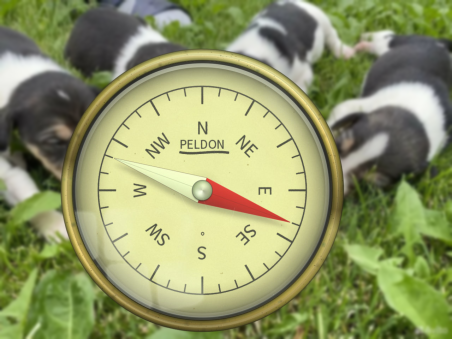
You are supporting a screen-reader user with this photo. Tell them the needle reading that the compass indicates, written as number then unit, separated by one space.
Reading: 110 °
